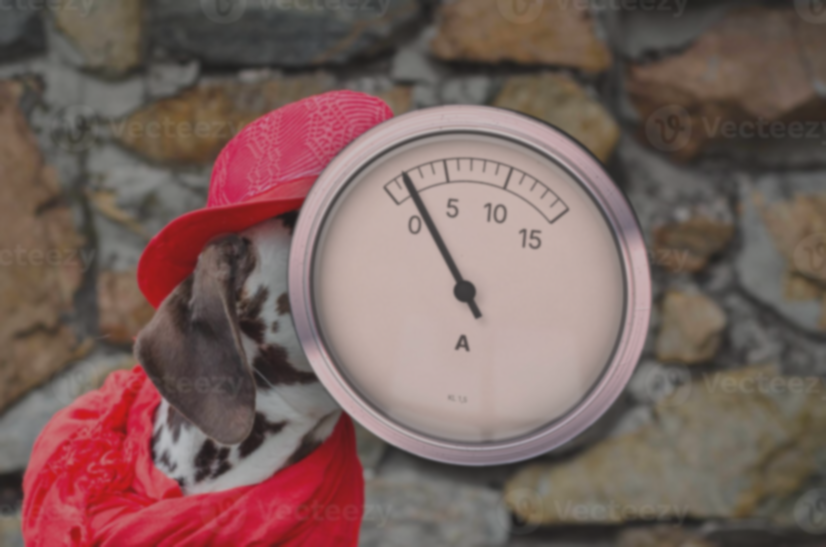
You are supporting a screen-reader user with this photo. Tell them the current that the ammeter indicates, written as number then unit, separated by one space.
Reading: 2 A
